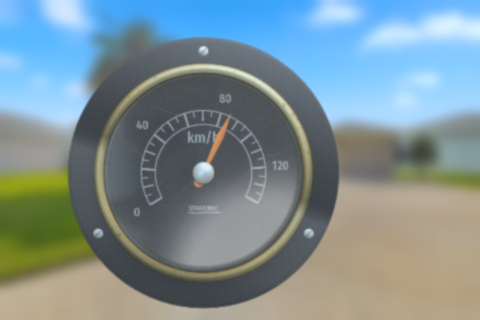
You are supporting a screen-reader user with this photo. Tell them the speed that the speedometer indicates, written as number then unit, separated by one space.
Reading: 85 km/h
